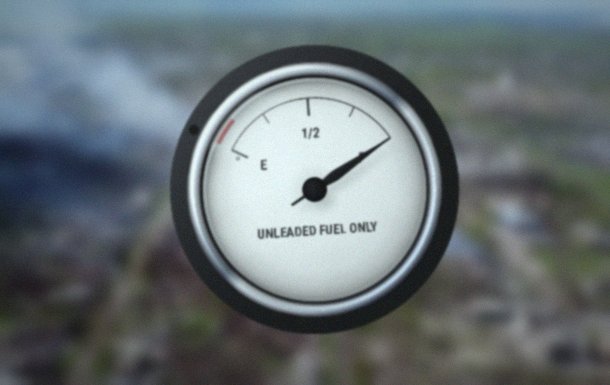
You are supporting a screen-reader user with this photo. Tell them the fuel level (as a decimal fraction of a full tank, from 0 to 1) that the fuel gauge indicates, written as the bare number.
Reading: 1
